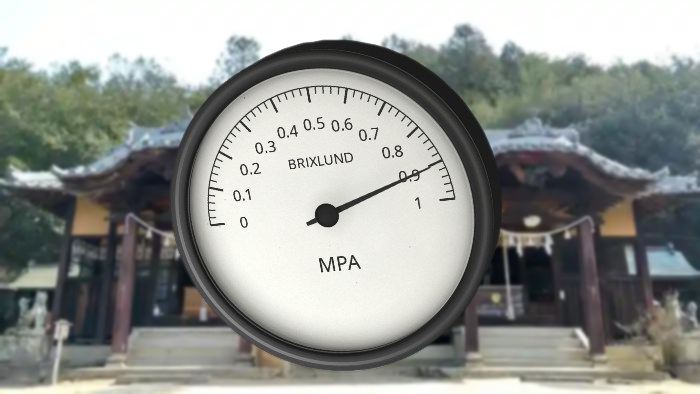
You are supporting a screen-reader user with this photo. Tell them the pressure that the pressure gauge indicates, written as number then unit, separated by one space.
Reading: 0.9 MPa
